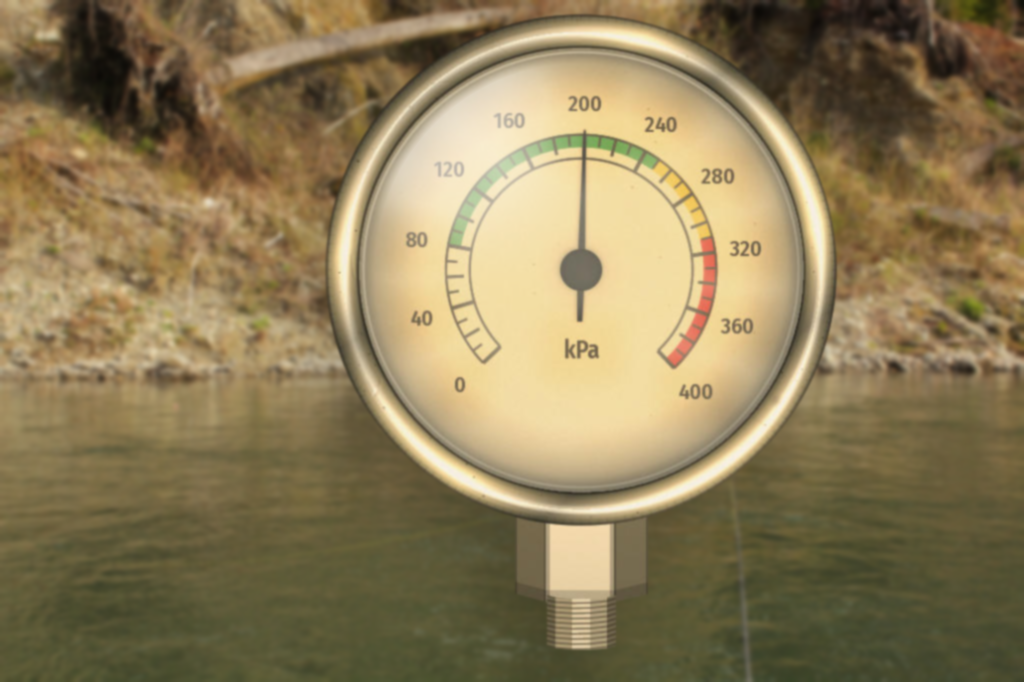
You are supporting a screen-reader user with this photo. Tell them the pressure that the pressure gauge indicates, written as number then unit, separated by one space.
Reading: 200 kPa
